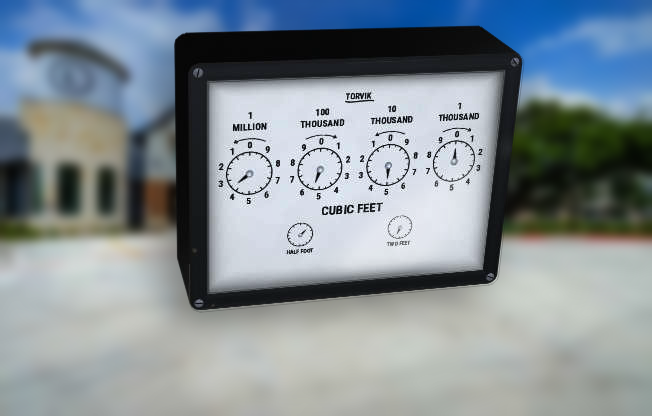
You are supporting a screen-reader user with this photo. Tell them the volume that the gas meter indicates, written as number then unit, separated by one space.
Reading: 355000 ft³
